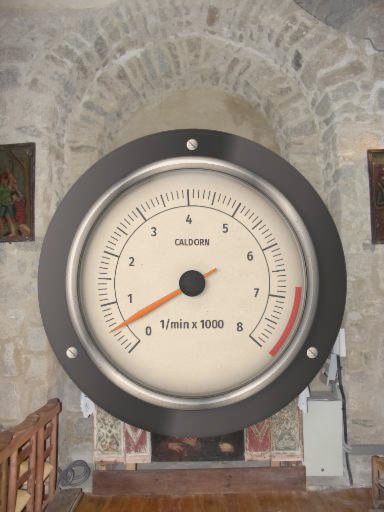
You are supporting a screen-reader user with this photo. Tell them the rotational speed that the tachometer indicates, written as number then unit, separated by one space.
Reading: 500 rpm
